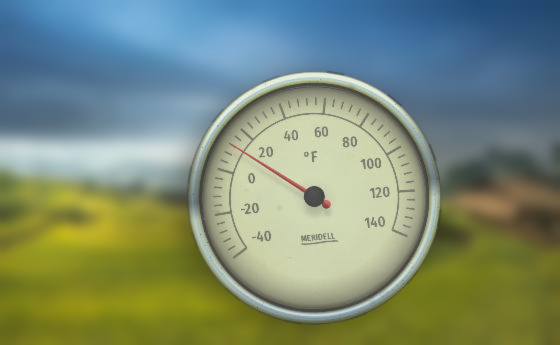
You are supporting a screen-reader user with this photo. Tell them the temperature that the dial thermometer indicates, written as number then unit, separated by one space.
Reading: 12 °F
